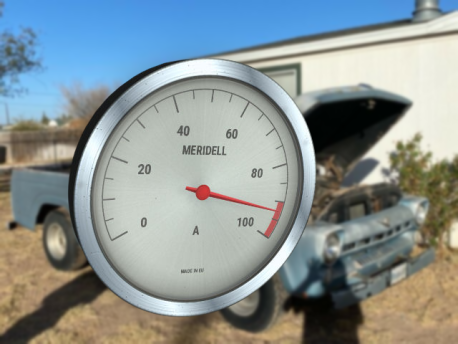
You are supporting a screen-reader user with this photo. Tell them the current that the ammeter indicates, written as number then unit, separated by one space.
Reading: 92.5 A
